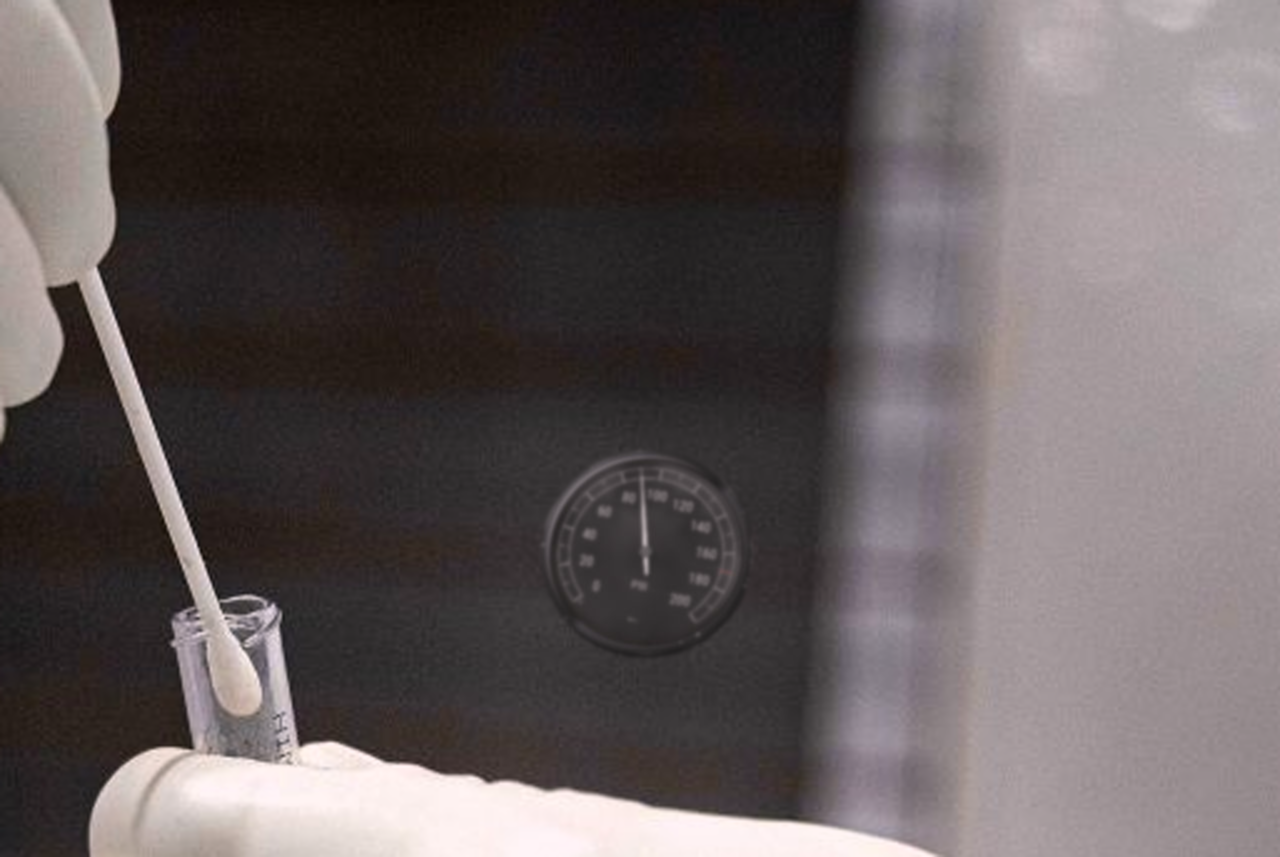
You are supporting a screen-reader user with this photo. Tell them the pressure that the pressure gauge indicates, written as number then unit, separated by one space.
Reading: 90 psi
